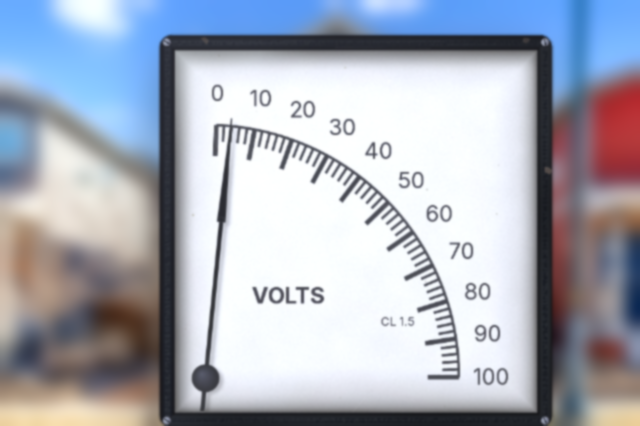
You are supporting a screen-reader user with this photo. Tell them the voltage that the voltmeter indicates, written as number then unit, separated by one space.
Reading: 4 V
